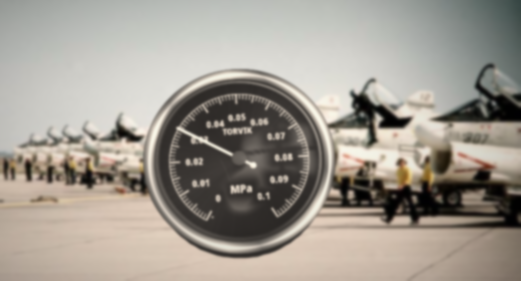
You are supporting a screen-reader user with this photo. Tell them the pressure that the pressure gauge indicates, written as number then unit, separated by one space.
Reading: 0.03 MPa
